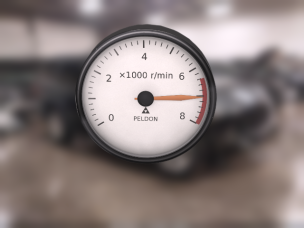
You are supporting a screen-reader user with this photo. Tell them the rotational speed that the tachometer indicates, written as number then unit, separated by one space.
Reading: 7000 rpm
